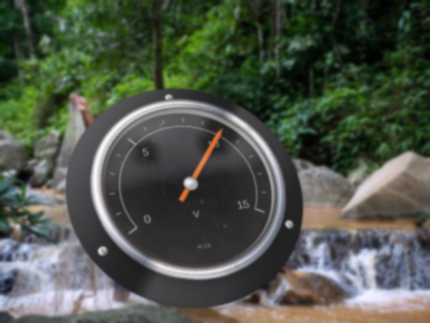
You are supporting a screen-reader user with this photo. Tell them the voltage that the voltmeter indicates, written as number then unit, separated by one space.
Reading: 10 V
